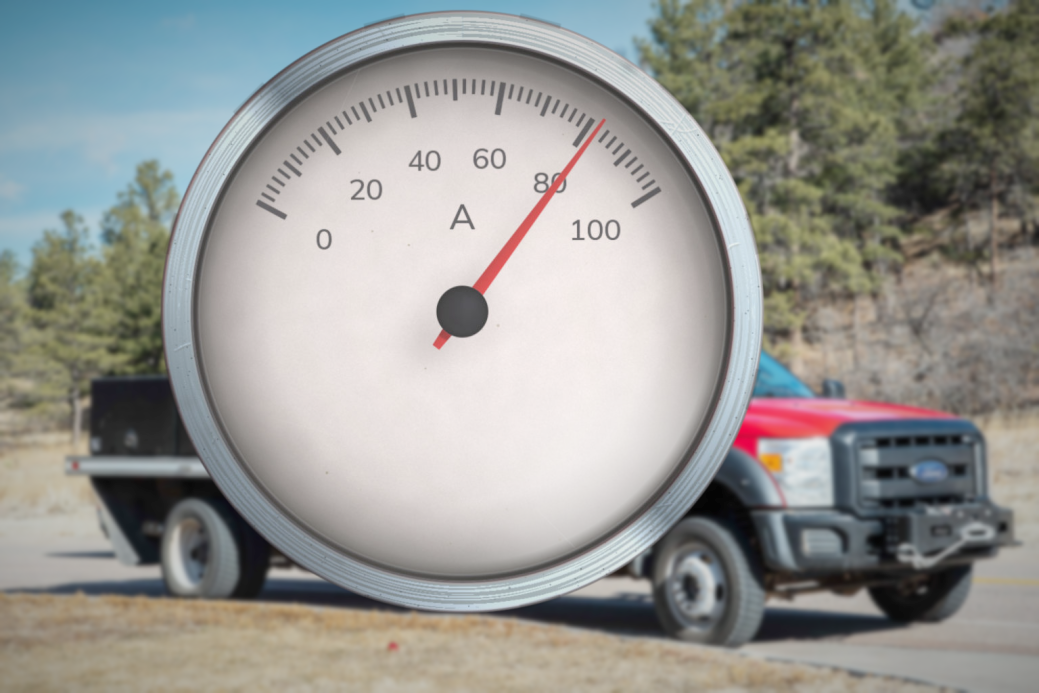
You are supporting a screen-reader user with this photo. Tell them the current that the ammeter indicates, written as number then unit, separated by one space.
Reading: 82 A
